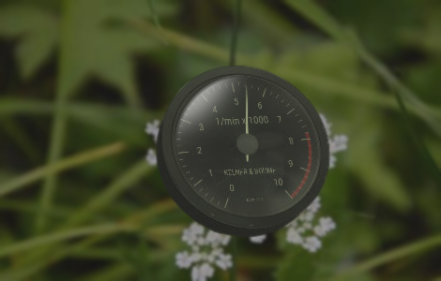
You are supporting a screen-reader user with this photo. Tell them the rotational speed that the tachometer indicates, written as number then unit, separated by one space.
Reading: 5400 rpm
